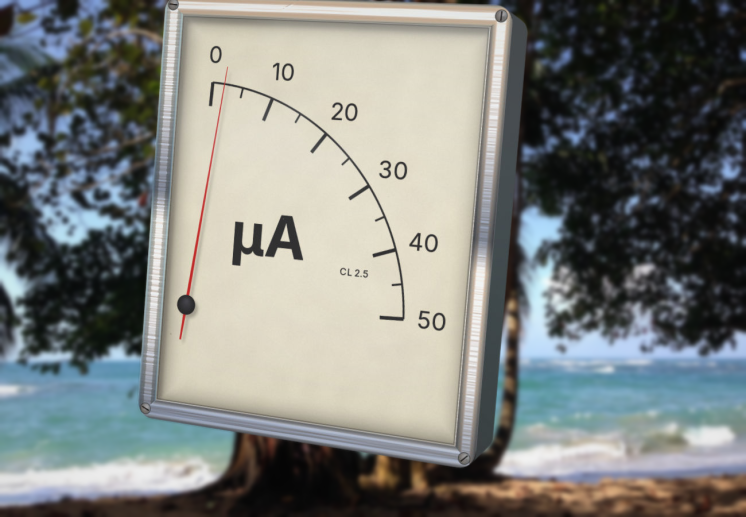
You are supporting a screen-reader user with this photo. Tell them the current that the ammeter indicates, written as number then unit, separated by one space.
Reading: 2.5 µA
